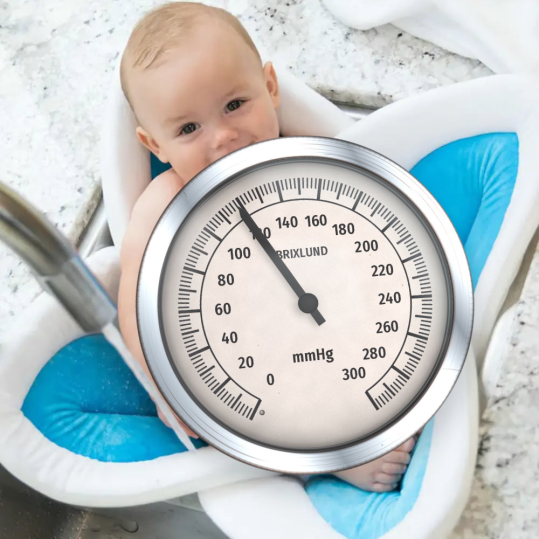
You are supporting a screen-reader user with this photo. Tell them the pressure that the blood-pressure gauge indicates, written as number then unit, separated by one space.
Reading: 118 mmHg
